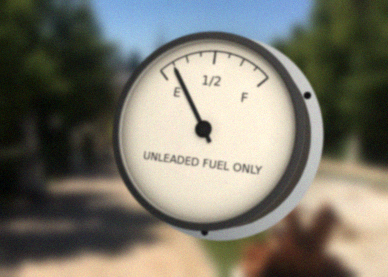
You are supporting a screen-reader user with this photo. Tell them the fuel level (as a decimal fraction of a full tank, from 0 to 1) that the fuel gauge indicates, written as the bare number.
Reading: 0.125
